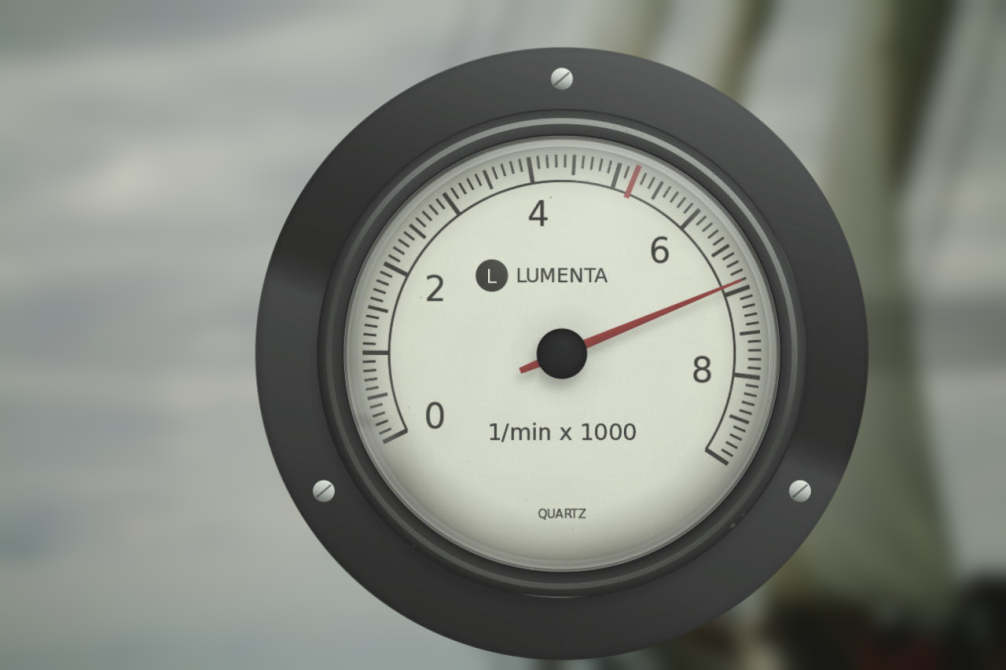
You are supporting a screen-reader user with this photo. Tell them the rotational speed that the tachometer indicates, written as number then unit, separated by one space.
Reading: 6900 rpm
